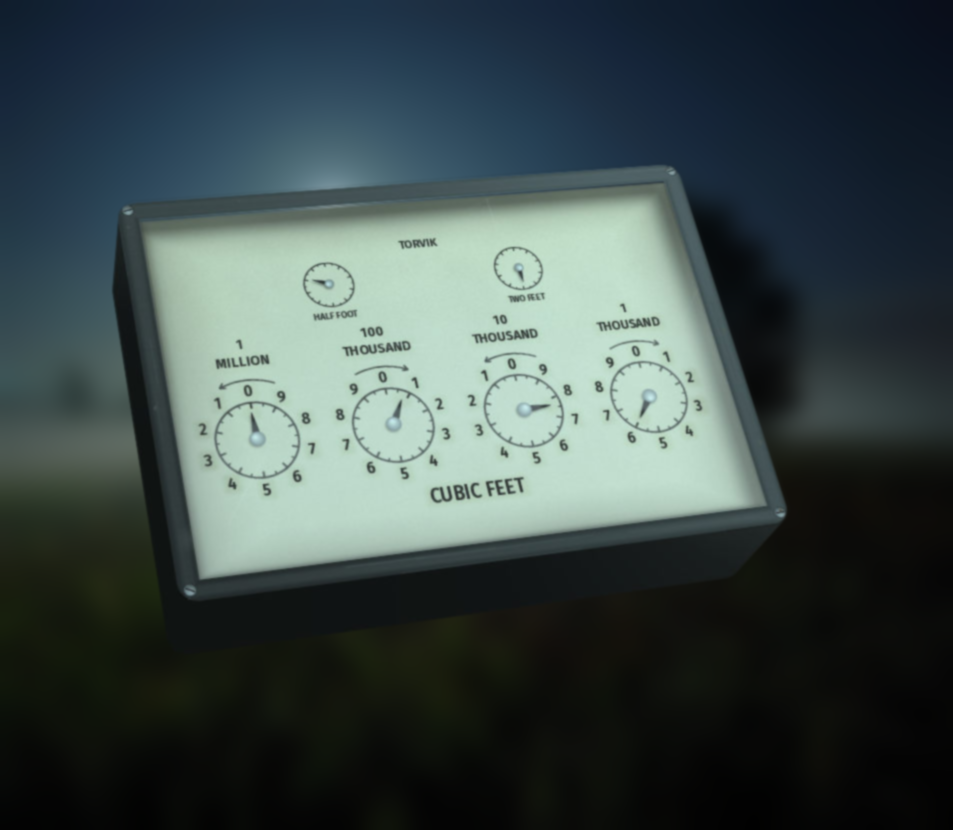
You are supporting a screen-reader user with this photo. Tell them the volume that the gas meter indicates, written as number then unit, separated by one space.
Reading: 7600 ft³
